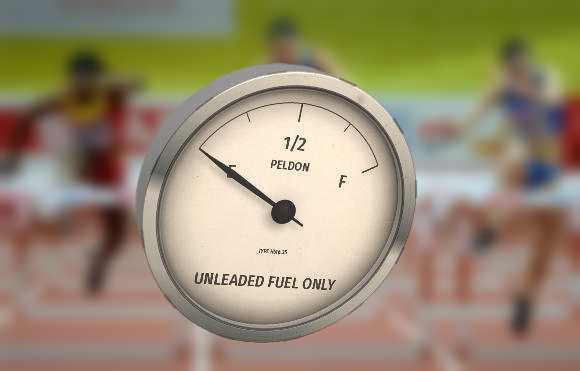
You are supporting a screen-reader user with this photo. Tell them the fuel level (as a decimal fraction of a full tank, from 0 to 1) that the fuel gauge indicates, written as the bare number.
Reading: 0
